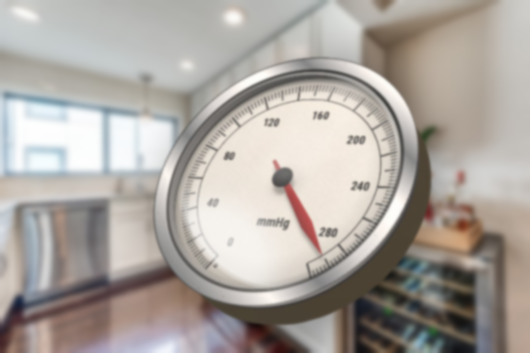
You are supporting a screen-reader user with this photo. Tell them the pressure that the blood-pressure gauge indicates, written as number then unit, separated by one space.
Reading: 290 mmHg
